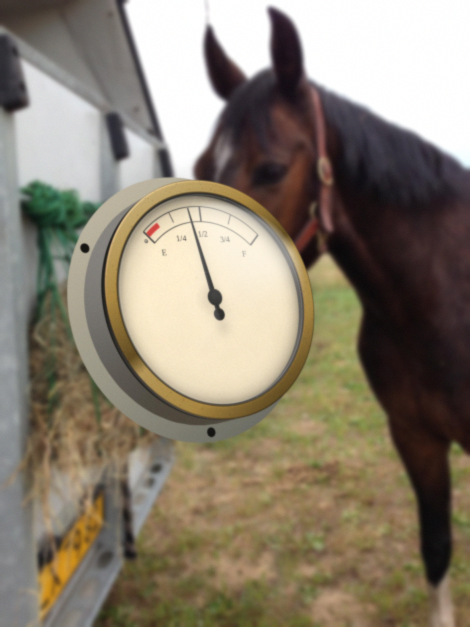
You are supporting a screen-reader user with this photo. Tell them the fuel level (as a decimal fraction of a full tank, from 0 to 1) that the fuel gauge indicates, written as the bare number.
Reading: 0.375
